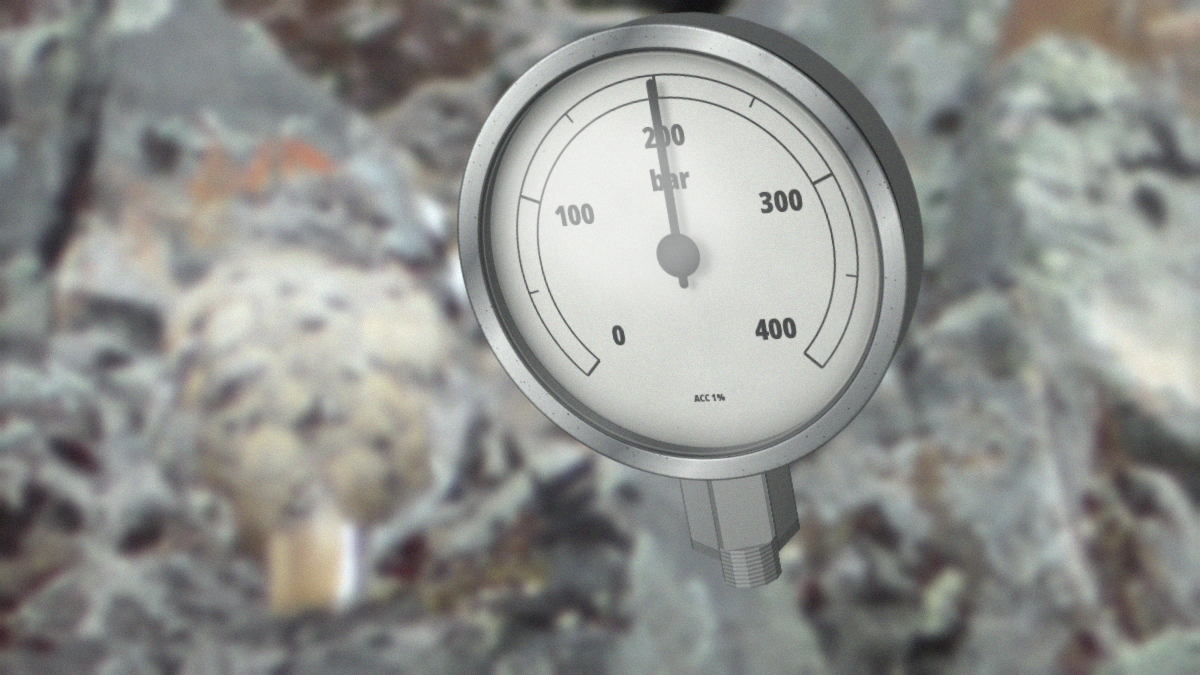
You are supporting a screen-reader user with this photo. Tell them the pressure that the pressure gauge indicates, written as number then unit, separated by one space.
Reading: 200 bar
